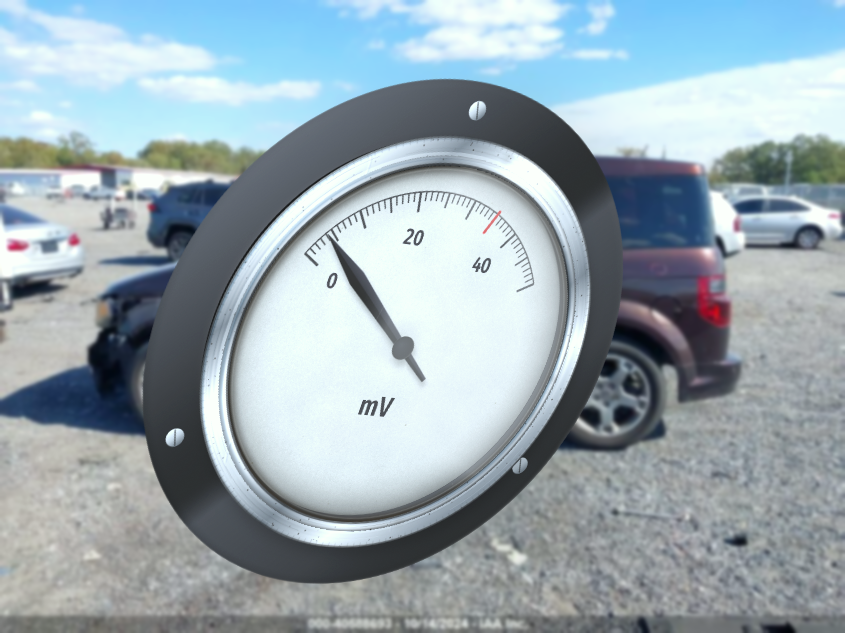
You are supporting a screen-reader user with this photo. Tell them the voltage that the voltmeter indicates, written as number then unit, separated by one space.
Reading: 4 mV
